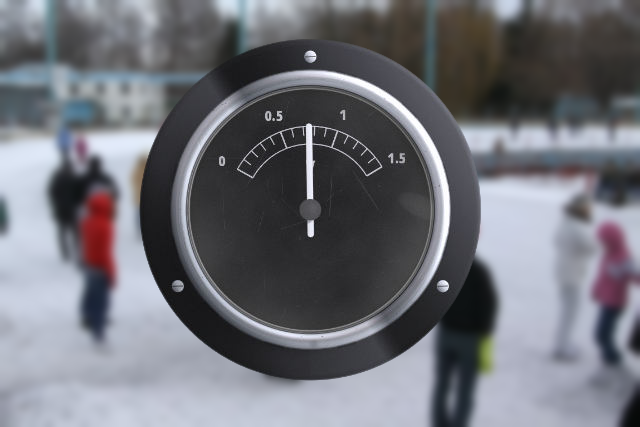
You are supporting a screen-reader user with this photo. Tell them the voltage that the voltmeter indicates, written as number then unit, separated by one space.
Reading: 0.75 V
